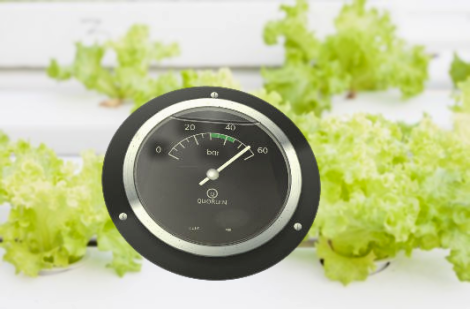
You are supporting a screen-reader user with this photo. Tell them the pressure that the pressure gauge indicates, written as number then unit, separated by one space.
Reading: 55 bar
